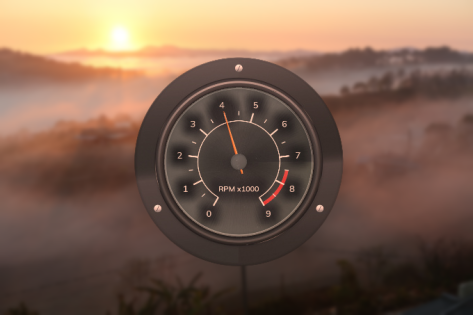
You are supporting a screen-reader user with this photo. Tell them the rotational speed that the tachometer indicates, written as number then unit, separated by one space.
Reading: 4000 rpm
